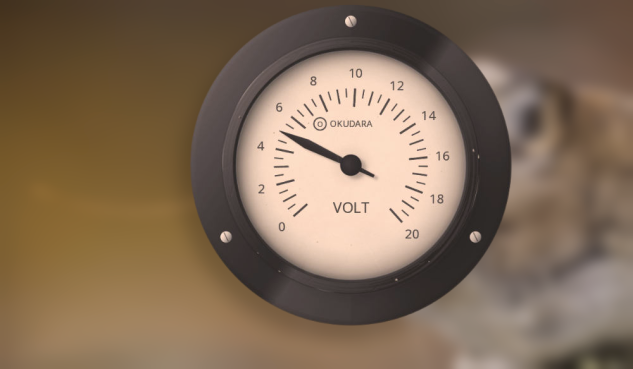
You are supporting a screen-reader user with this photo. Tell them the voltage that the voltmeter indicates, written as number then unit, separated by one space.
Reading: 5 V
